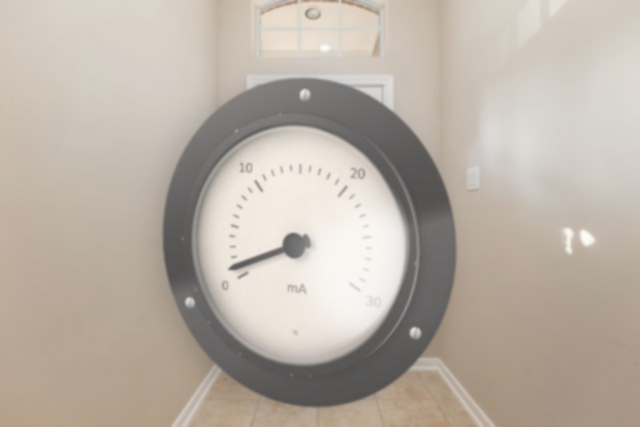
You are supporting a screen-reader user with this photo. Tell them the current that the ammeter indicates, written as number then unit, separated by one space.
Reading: 1 mA
